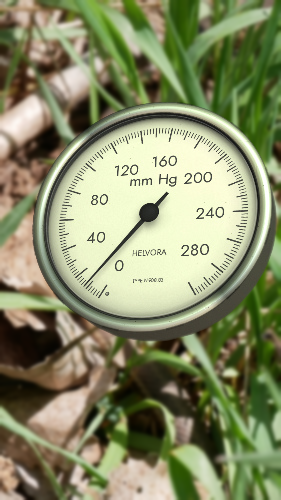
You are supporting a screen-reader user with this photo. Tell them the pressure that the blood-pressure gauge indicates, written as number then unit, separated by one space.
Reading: 10 mmHg
